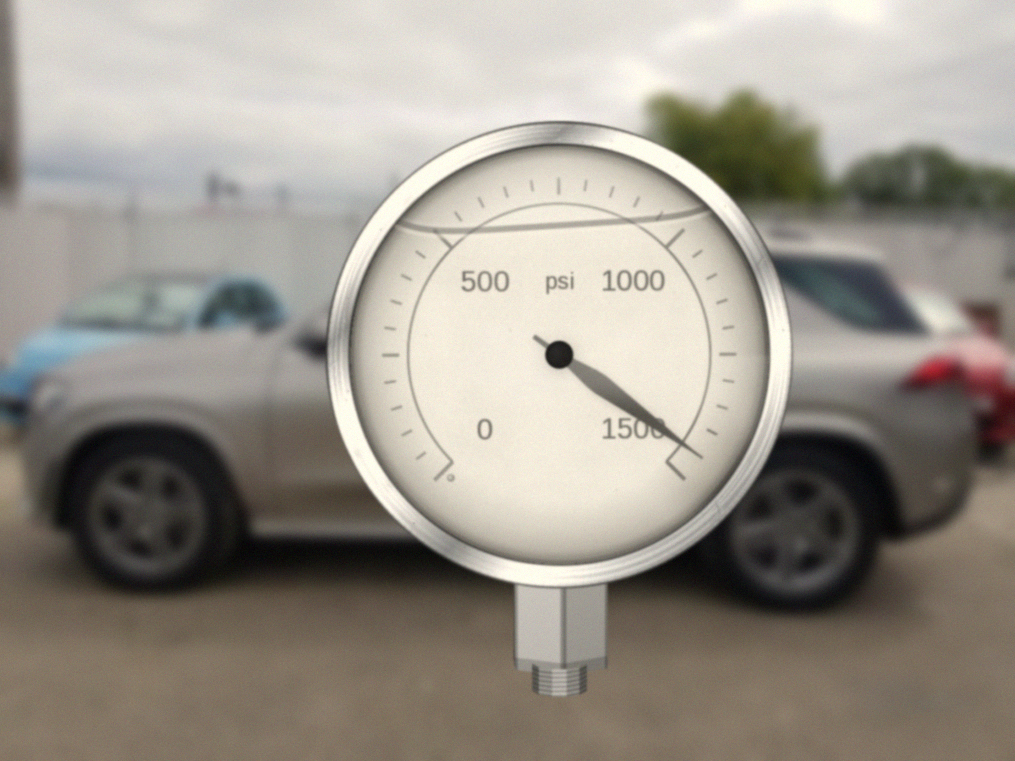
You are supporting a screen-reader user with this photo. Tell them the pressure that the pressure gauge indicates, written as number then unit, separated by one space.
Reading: 1450 psi
